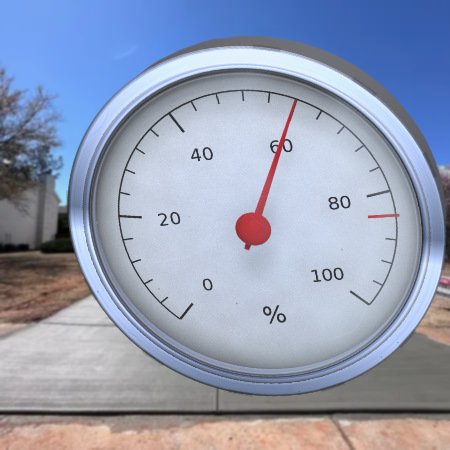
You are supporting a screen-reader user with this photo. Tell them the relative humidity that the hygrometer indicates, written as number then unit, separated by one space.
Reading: 60 %
